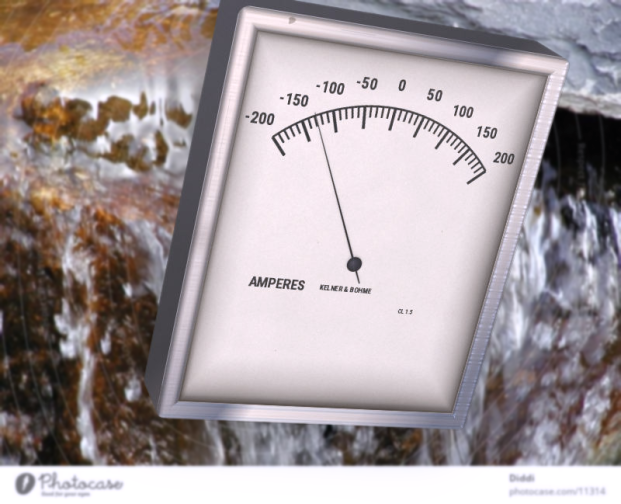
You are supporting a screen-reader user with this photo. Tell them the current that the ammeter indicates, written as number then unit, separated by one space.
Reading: -130 A
